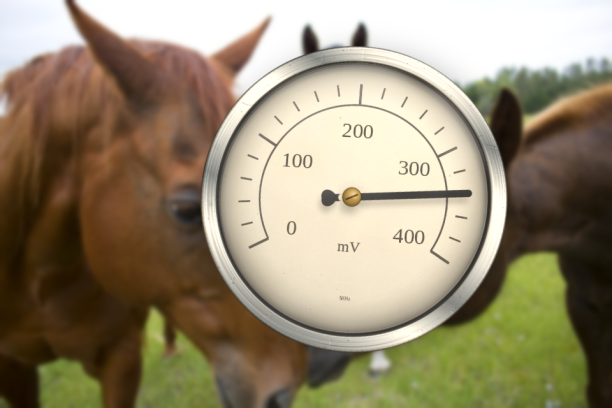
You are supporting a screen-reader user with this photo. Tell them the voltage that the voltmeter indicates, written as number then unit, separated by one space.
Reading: 340 mV
